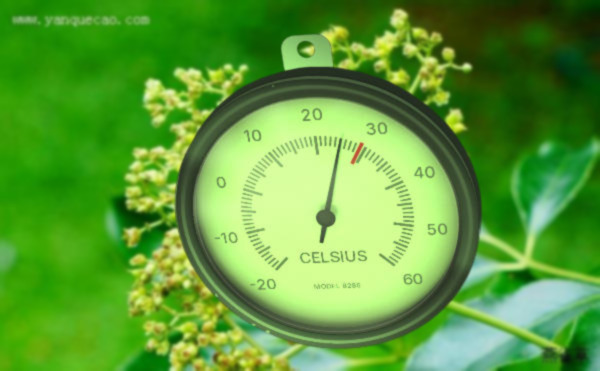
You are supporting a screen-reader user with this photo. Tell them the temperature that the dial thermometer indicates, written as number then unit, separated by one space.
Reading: 25 °C
